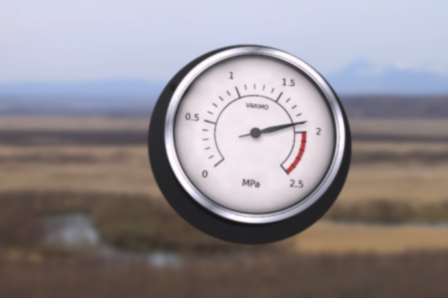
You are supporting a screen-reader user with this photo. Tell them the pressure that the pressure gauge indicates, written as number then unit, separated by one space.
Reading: 1.9 MPa
